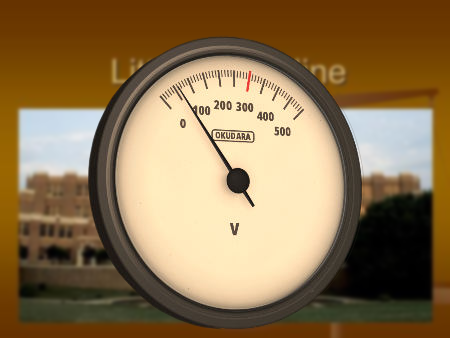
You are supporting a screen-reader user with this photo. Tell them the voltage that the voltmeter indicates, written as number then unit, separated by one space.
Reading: 50 V
